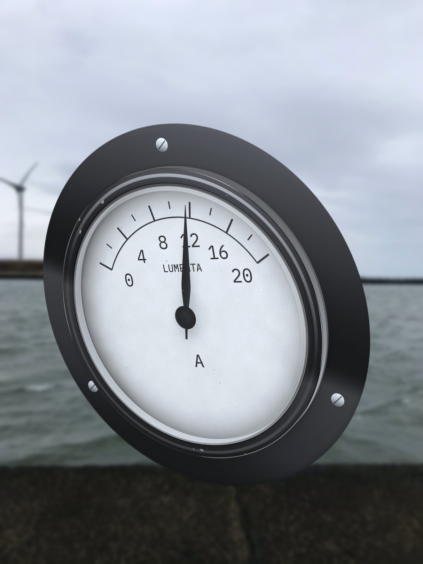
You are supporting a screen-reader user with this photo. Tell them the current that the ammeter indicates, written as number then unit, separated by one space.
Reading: 12 A
